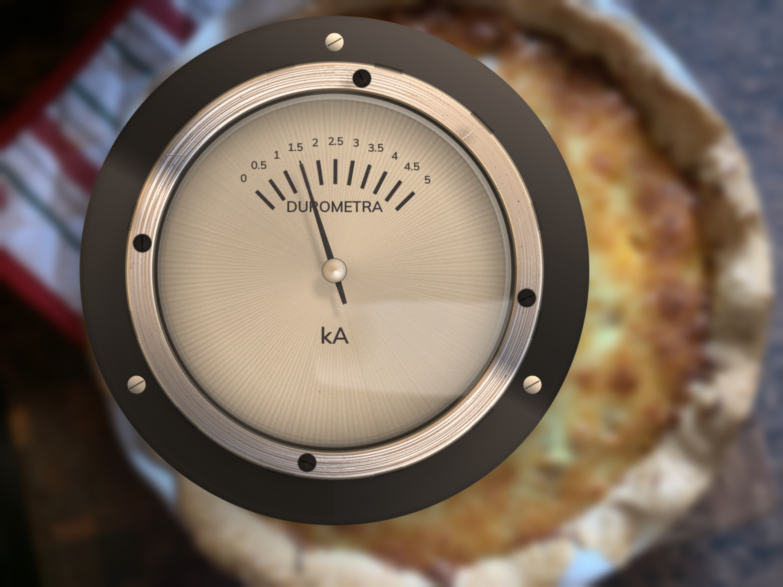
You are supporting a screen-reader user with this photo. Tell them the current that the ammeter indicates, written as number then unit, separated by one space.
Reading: 1.5 kA
